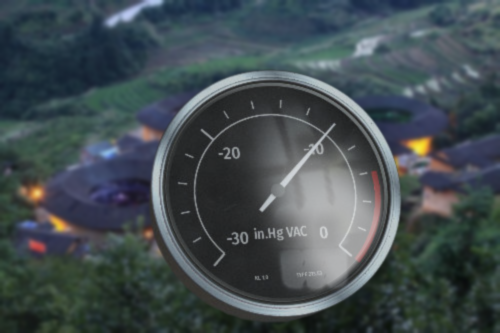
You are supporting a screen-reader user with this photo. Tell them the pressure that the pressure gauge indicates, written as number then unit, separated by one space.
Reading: -10 inHg
